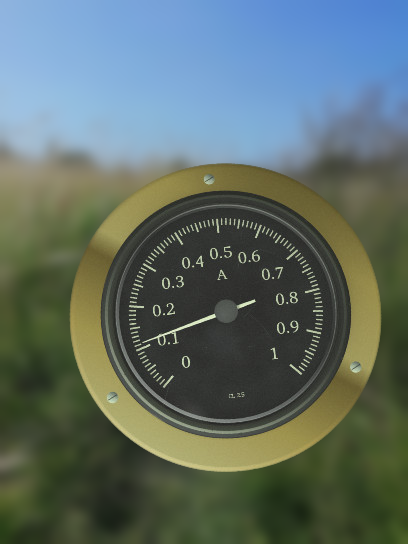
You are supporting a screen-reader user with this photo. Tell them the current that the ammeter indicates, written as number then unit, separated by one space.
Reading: 0.11 A
